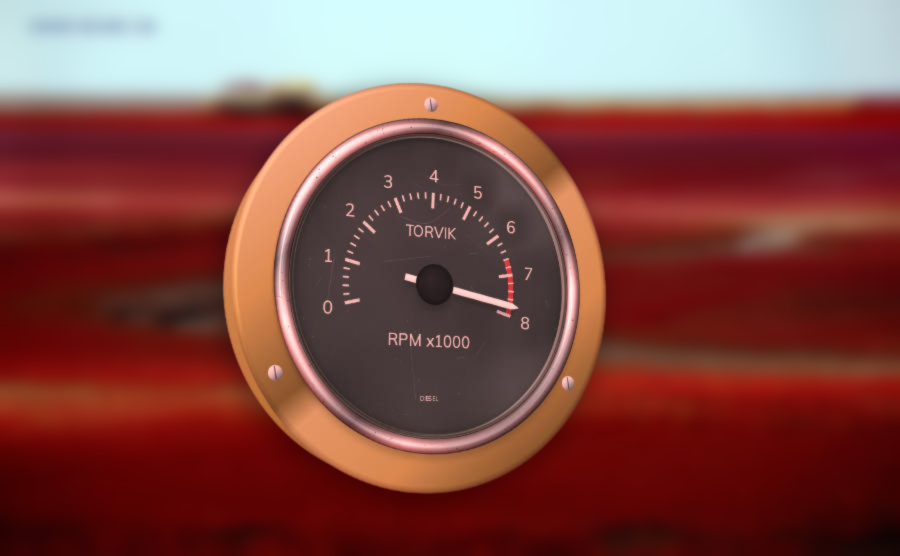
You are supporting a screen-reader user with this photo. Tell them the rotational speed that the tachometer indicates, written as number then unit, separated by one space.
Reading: 7800 rpm
